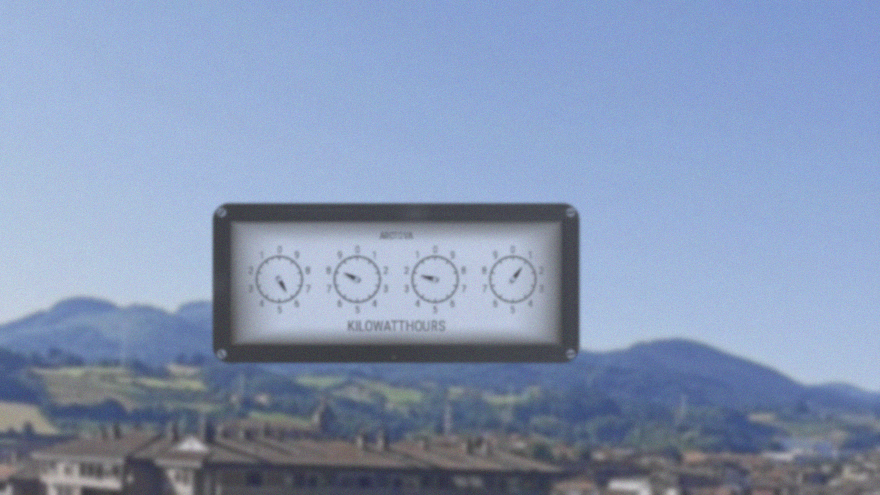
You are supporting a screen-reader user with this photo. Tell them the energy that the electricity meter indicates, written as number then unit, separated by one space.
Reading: 5821 kWh
